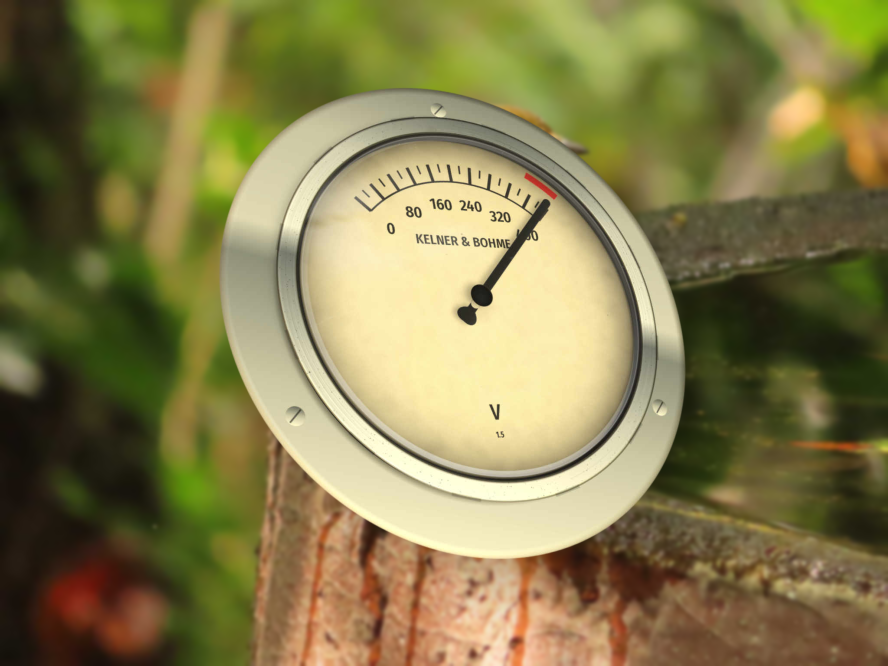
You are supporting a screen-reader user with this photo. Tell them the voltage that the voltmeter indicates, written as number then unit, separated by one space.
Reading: 390 V
